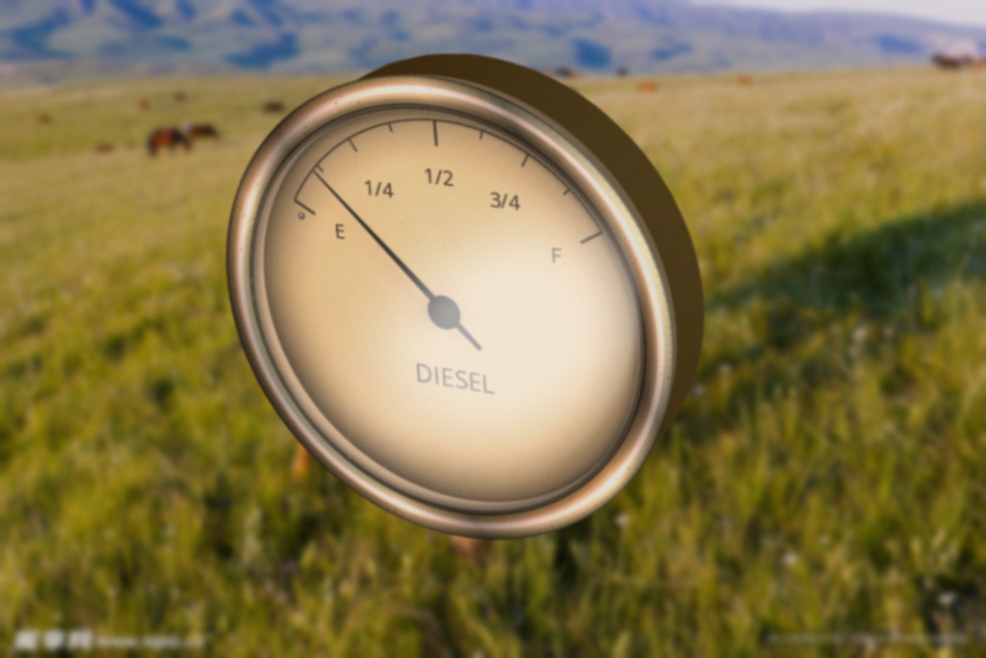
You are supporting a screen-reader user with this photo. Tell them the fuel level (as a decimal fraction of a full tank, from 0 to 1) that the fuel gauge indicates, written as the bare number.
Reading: 0.125
